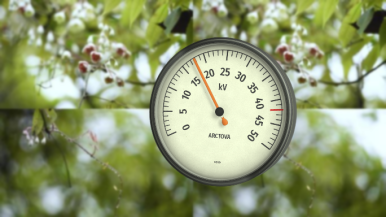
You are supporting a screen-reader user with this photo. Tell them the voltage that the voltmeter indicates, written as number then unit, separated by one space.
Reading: 18 kV
